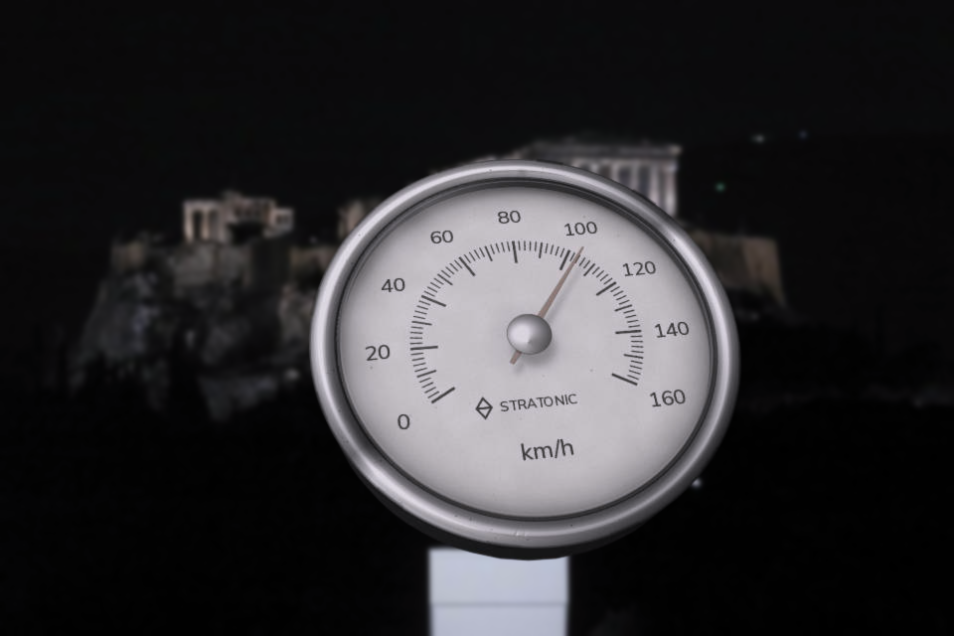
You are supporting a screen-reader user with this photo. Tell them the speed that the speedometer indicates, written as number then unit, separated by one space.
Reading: 104 km/h
